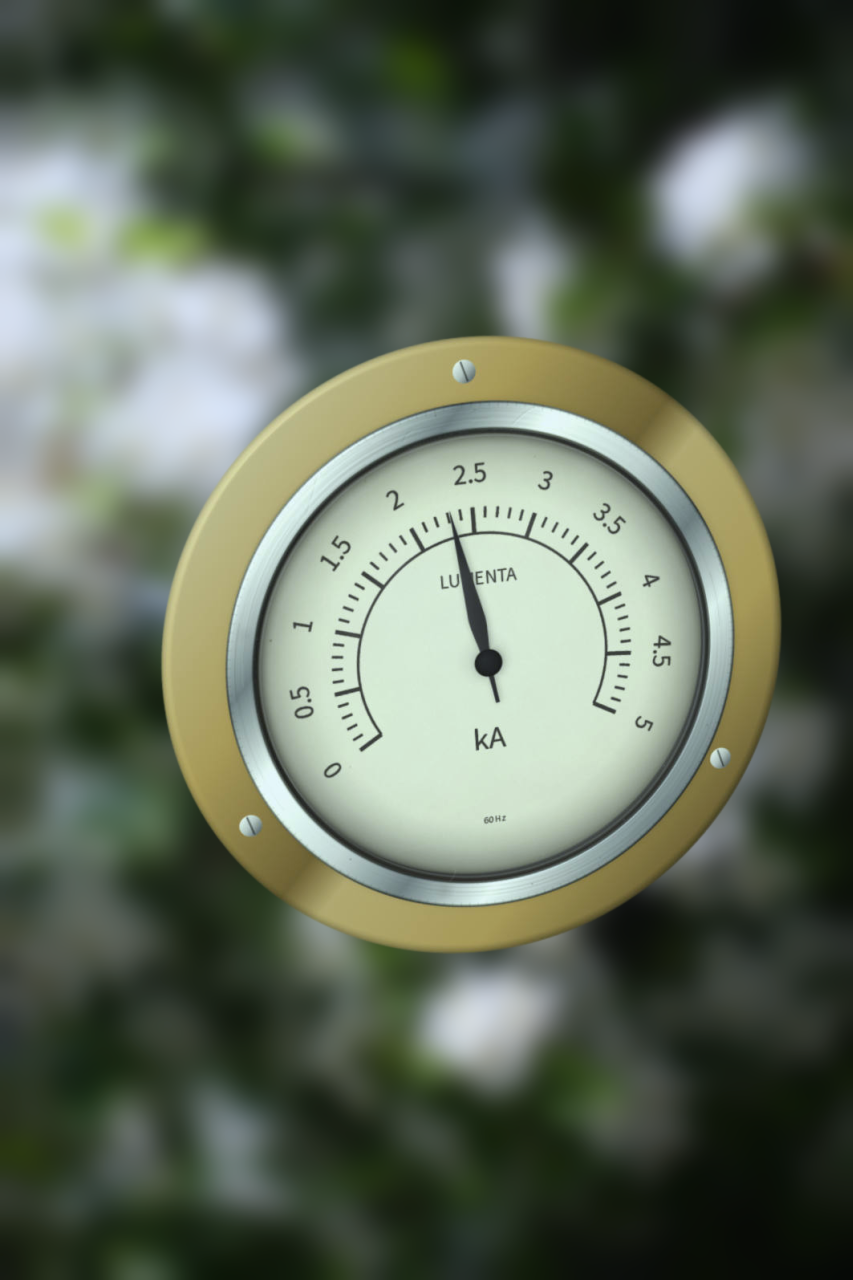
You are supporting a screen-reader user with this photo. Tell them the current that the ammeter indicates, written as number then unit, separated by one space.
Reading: 2.3 kA
